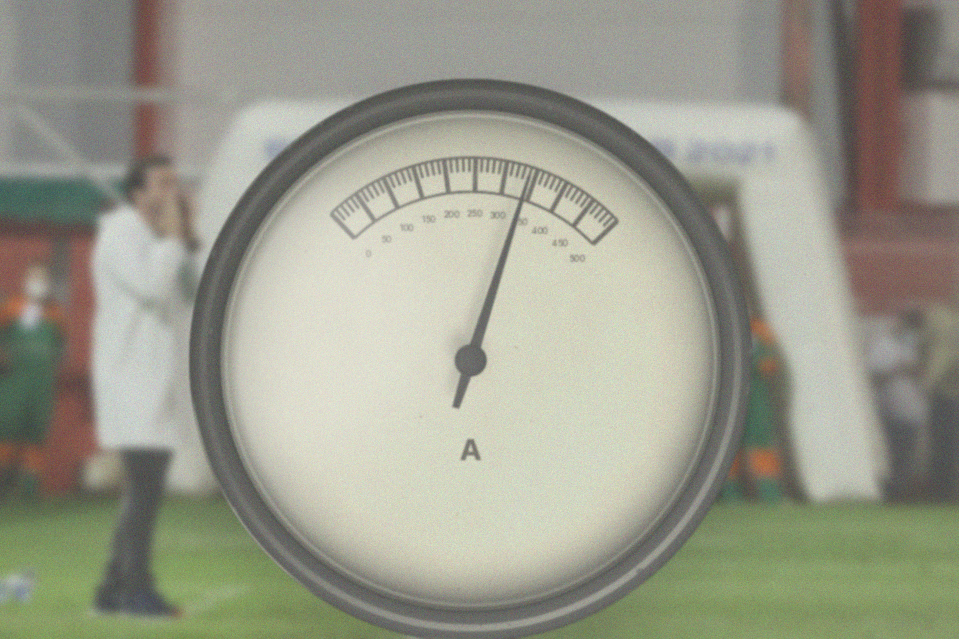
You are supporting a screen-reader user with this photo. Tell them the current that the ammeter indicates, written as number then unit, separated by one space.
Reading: 340 A
